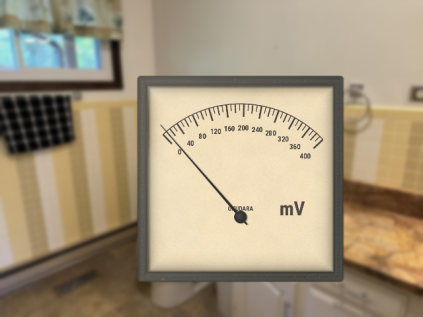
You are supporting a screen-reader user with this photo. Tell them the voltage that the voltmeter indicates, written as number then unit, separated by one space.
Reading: 10 mV
